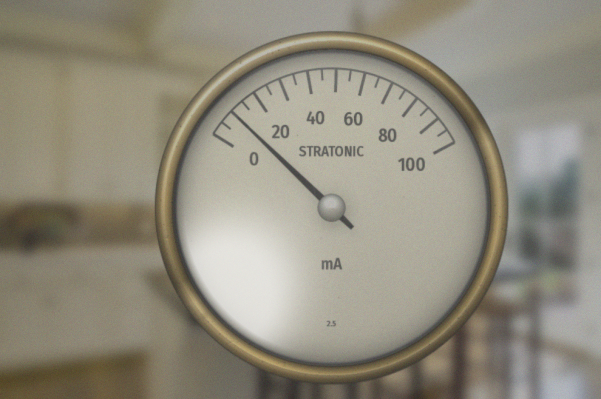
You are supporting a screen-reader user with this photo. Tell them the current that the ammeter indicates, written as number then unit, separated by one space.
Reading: 10 mA
